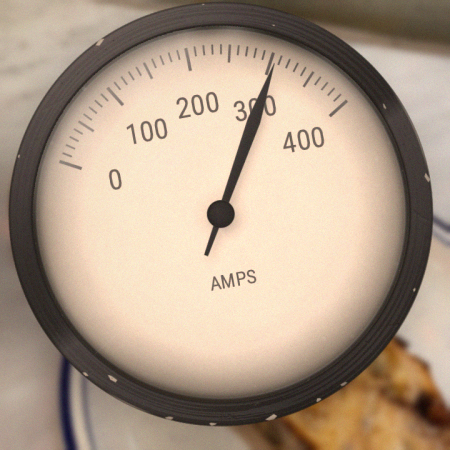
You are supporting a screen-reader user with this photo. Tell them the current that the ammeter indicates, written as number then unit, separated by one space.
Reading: 305 A
